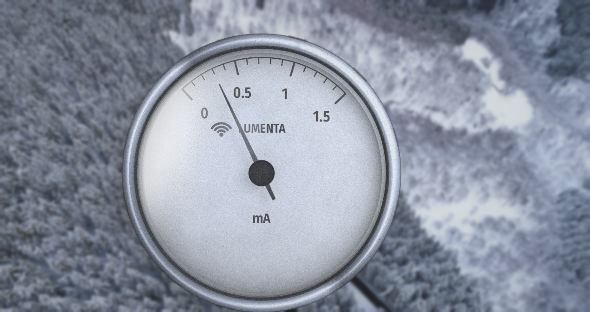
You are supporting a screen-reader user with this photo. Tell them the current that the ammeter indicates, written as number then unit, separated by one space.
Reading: 0.3 mA
